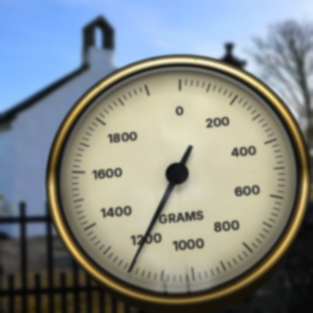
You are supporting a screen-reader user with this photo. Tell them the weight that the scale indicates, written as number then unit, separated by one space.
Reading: 1200 g
